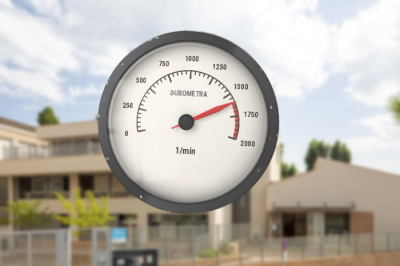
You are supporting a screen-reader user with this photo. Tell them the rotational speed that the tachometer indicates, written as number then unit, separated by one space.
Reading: 1600 rpm
